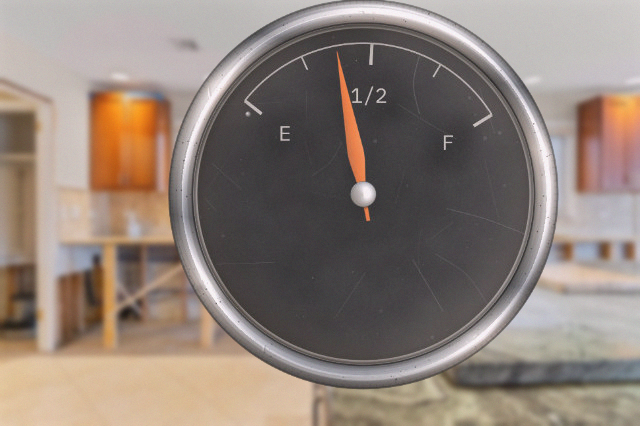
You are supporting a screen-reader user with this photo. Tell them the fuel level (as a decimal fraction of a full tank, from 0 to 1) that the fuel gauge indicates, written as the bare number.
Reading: 0.375
